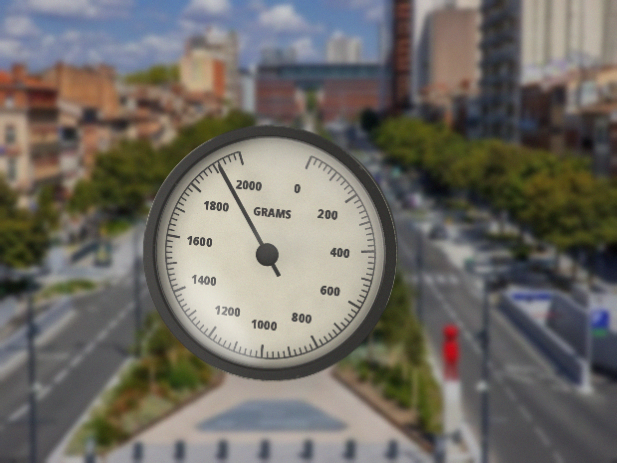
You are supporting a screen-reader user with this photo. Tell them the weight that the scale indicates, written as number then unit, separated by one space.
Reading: 1920 g
